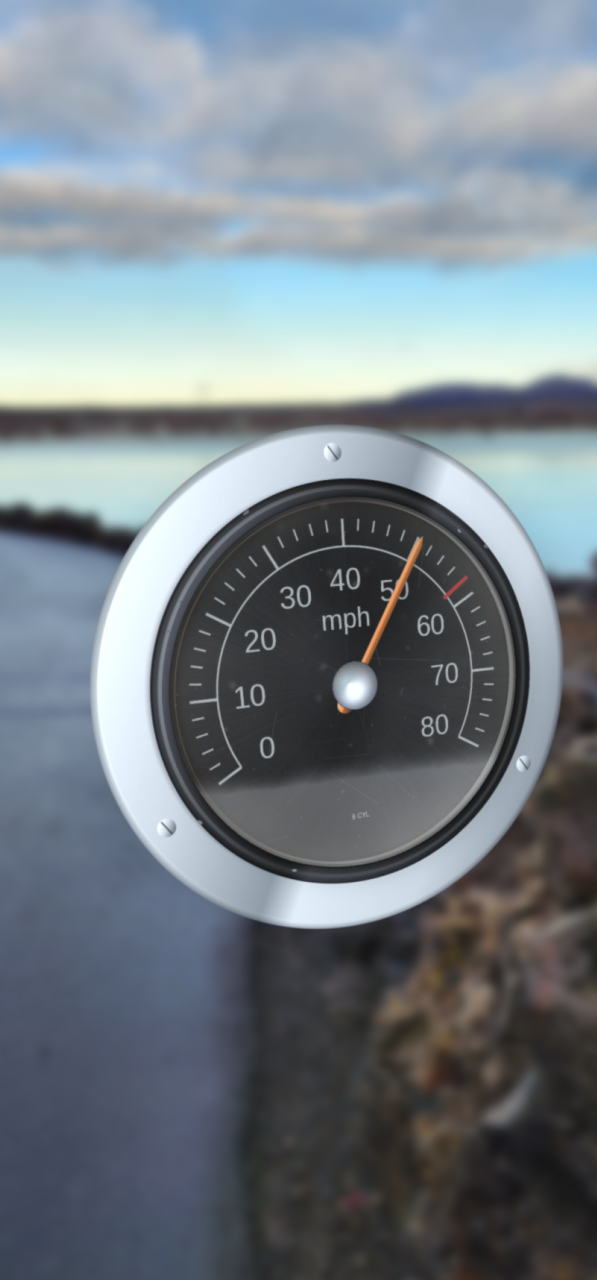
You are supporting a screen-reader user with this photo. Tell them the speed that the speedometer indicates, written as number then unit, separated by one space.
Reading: 50 mph
